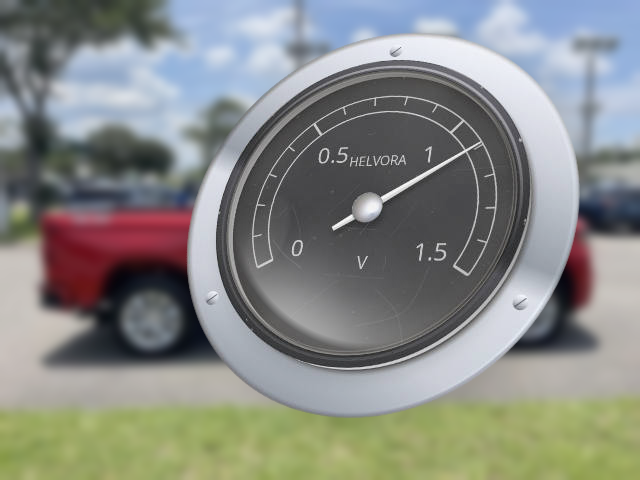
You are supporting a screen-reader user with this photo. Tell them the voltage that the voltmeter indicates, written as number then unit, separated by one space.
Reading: 1.1 V
